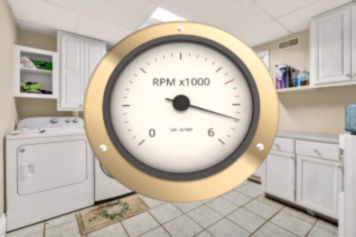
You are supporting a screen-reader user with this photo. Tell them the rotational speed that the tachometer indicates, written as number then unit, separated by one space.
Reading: 5400 rpm
